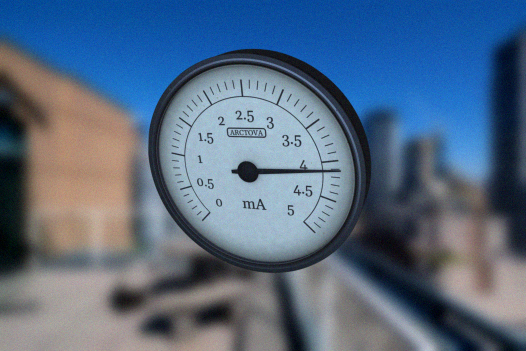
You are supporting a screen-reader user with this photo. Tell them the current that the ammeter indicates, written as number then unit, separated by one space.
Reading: 4.1 mA
